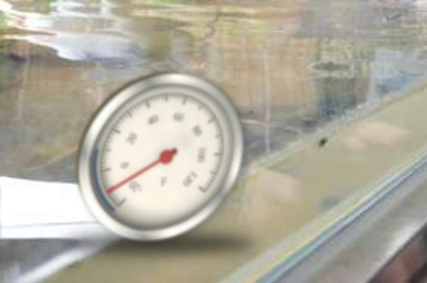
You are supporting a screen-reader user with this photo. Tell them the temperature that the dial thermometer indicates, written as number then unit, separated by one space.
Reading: -10 °F
